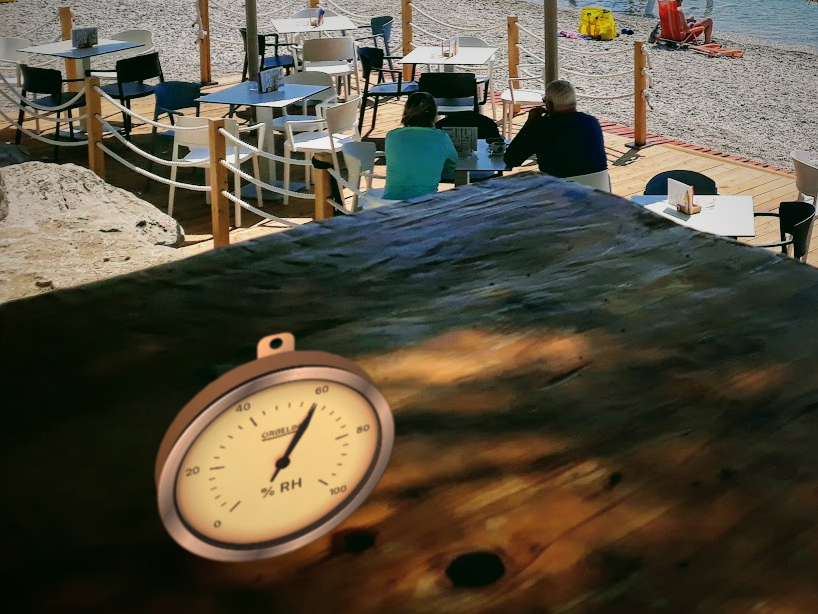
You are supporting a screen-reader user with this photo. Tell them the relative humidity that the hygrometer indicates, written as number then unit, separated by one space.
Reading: 60 %
